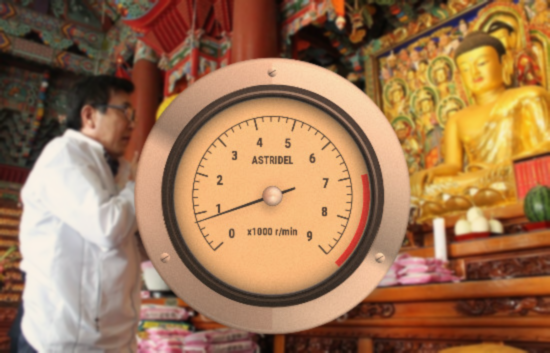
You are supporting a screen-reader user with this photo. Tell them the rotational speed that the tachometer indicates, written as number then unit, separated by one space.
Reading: 800 rpm
